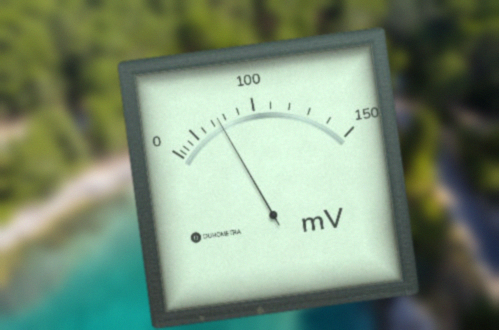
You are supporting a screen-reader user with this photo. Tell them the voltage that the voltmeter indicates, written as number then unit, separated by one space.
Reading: 75 mV
